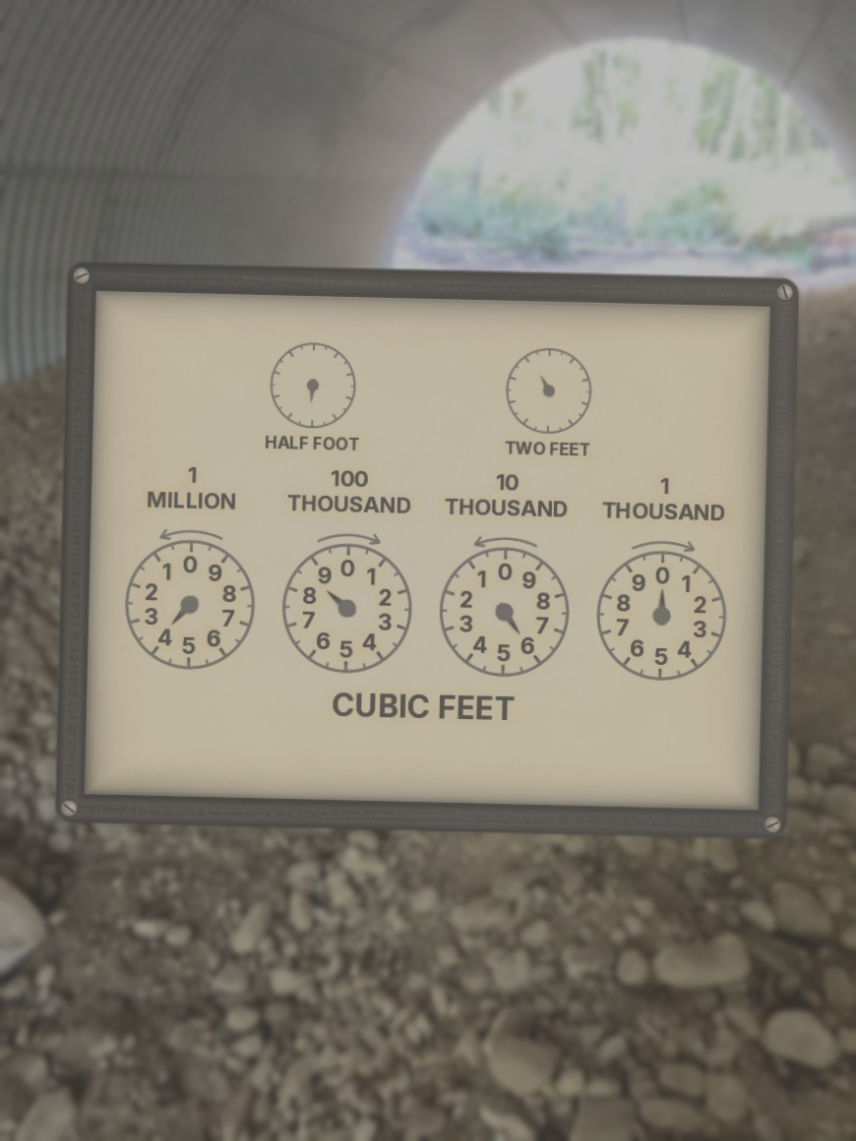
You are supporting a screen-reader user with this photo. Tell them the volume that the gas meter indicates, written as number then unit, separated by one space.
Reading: 386000 ft³
